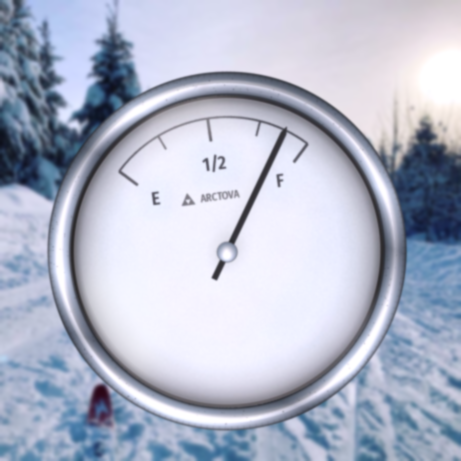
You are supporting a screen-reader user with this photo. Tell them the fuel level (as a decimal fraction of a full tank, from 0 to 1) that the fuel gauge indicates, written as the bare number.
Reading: 0.875
